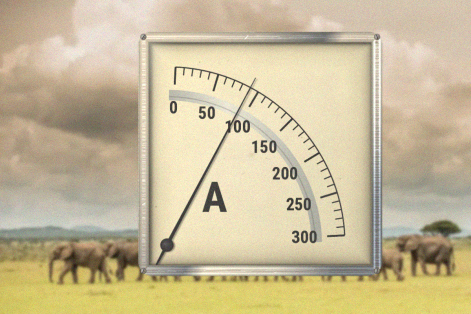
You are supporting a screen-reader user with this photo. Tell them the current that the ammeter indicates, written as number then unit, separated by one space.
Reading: 90 A
